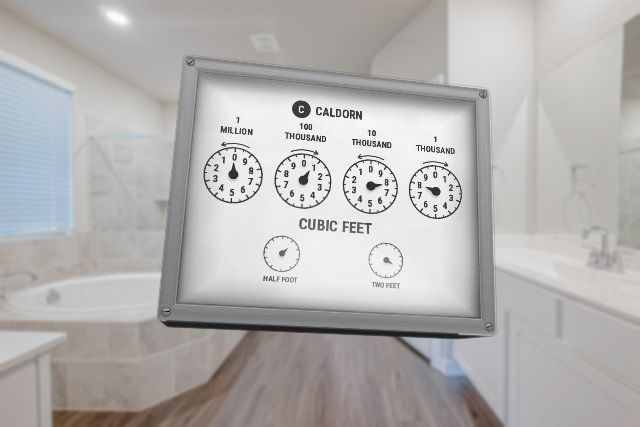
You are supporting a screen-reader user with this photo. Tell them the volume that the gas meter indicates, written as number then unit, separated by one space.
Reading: 7800 ft³
